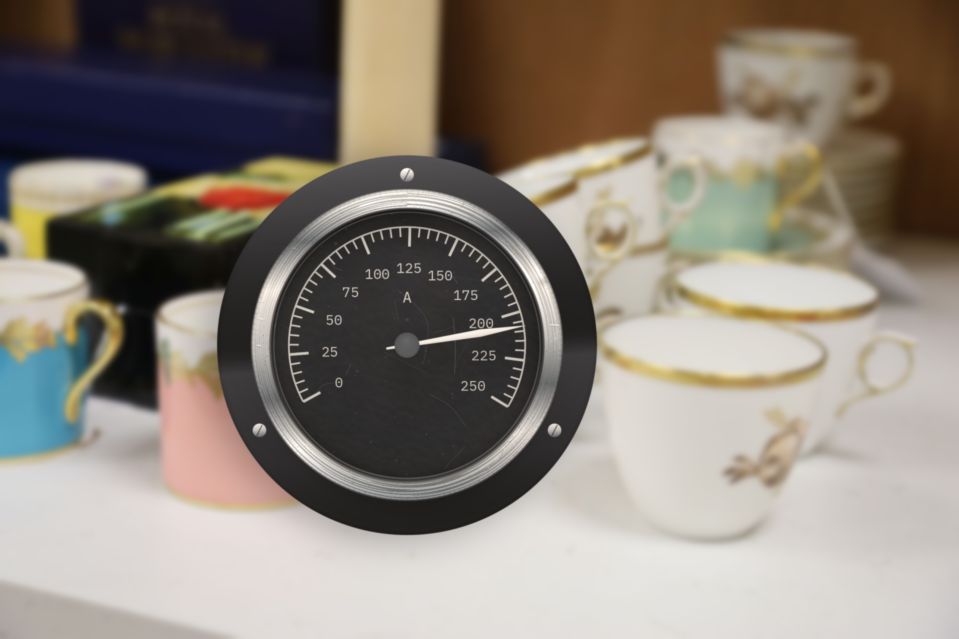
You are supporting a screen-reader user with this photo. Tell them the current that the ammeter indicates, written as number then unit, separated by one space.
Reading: 207.5 A
